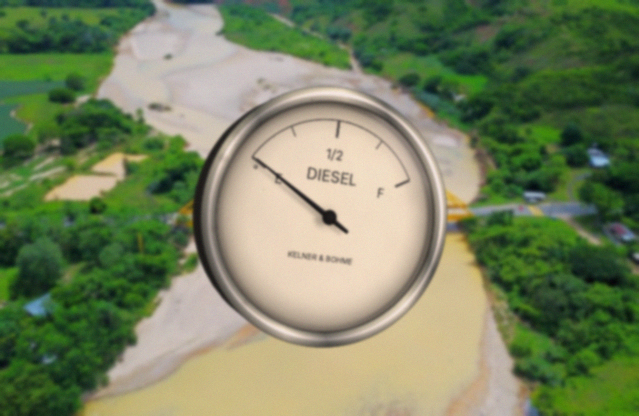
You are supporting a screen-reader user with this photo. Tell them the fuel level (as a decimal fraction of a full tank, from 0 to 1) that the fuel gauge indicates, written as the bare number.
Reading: 0
